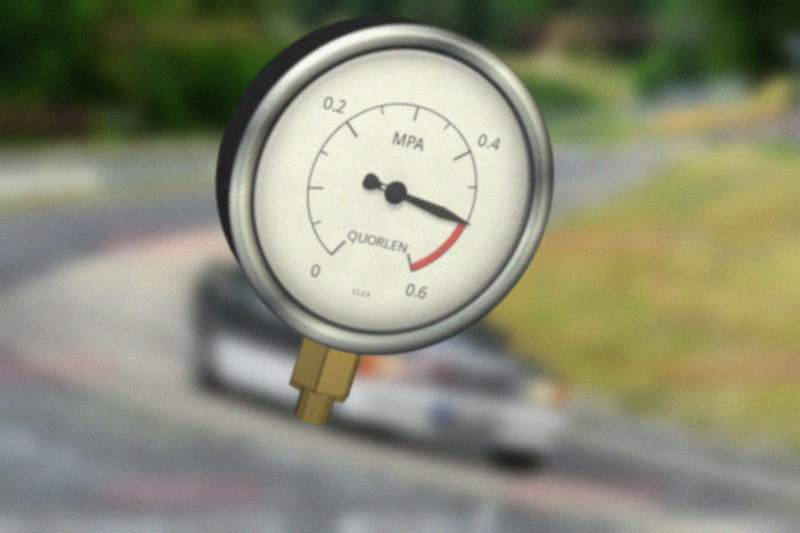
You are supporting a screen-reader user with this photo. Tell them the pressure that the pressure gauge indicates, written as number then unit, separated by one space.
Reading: 0.5 MPa
